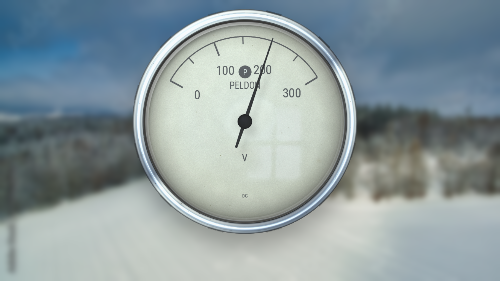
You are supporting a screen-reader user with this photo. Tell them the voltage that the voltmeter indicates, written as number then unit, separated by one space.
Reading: 200 V
